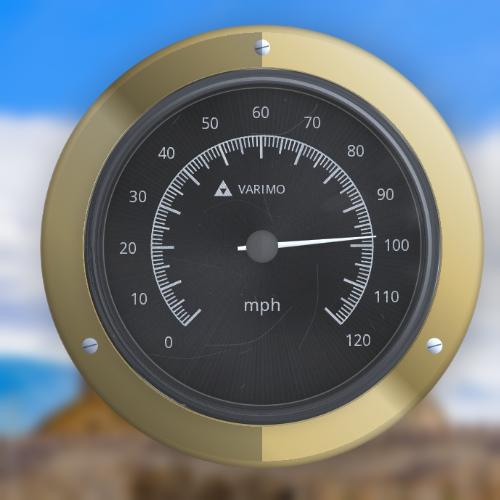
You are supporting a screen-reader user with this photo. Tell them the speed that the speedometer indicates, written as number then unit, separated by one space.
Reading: 98 mph
